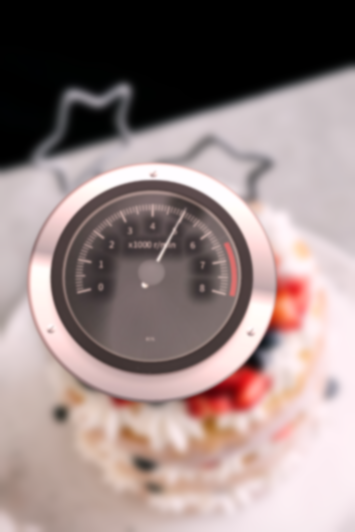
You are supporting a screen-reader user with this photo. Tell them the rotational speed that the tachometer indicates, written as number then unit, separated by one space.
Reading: 5000 rpm
